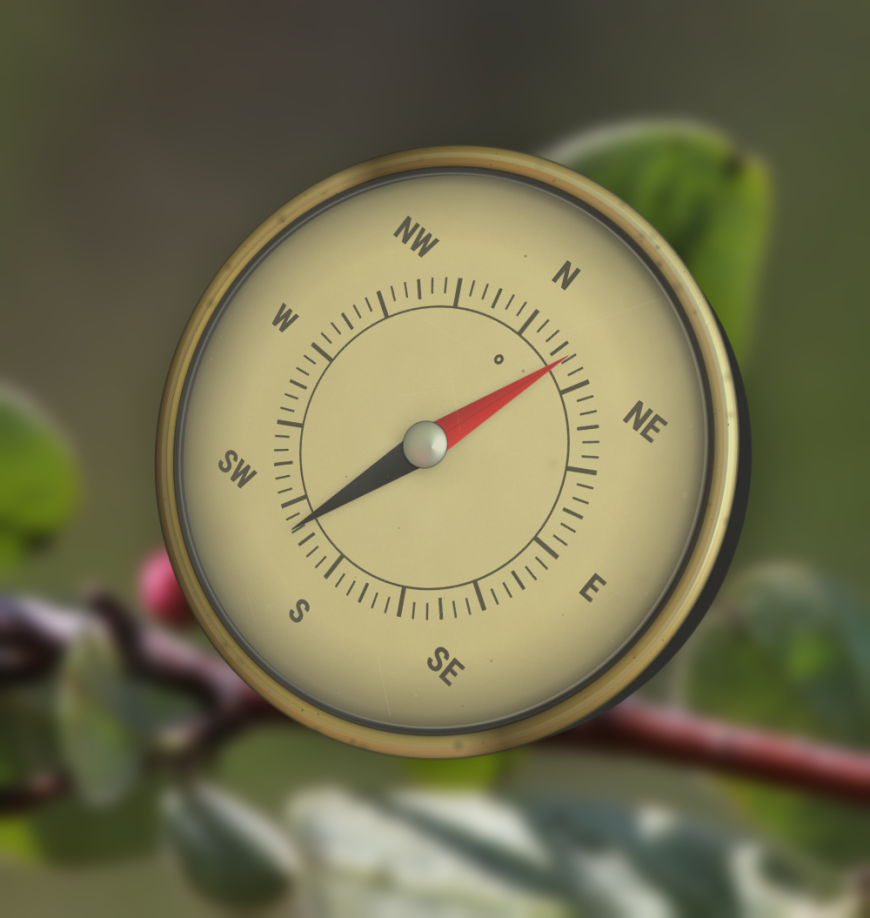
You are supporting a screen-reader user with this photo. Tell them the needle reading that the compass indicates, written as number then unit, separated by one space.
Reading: 20 °
